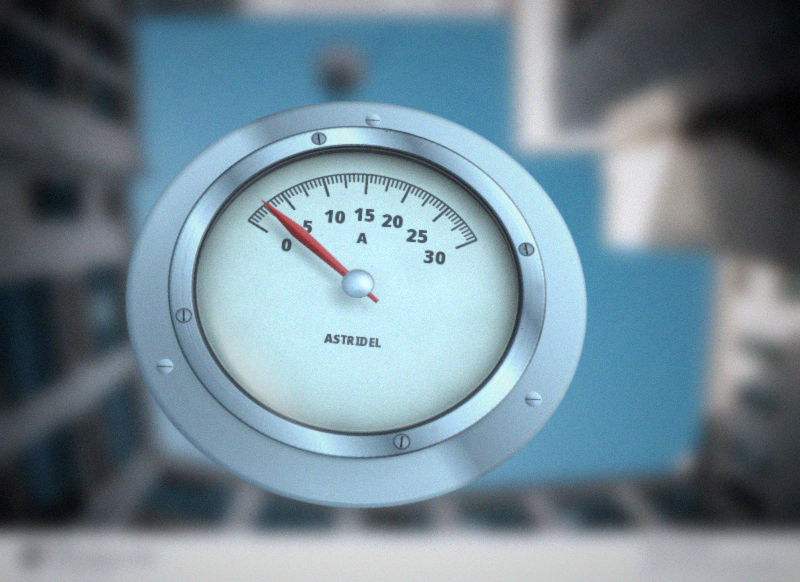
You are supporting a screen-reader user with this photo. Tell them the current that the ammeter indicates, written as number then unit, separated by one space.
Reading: 2.5 A
